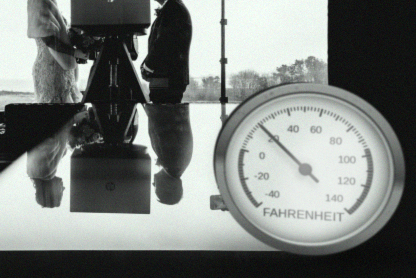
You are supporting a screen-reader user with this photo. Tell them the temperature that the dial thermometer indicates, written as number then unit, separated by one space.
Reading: 20 °F
